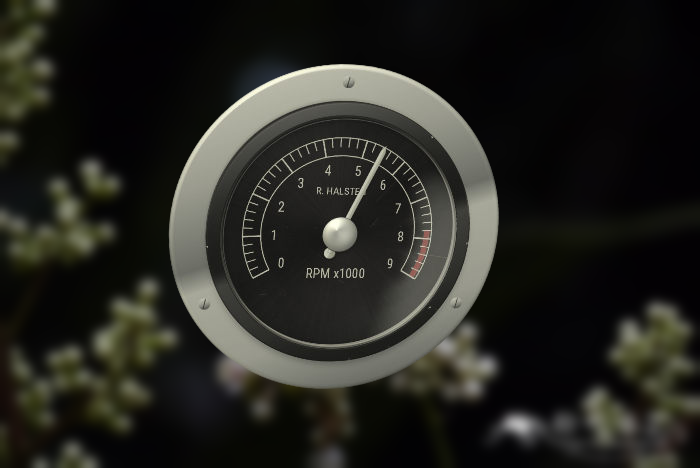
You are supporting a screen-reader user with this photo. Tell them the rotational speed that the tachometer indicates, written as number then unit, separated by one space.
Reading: 5400 rpm
